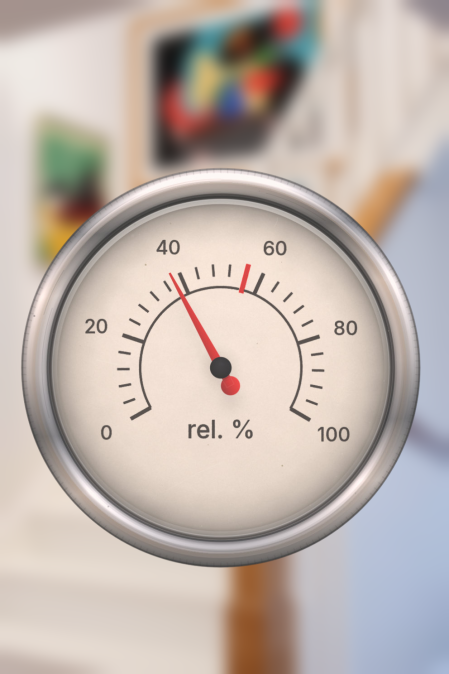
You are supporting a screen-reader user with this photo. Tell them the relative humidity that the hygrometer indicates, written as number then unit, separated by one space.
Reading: 38 %
